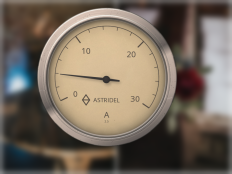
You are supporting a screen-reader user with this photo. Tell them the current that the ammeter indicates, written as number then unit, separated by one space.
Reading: 4 A
